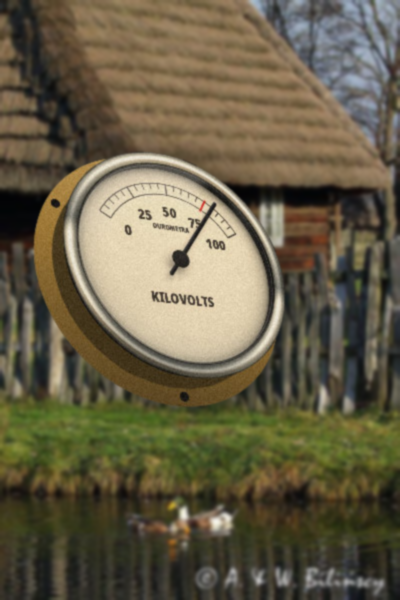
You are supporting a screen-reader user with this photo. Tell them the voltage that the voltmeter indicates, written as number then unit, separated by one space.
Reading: 80 kV
